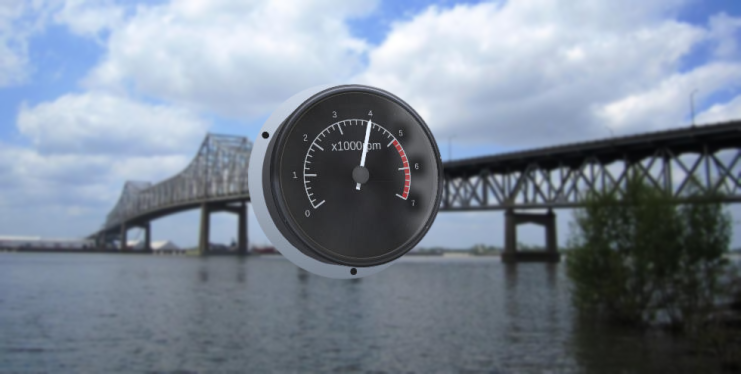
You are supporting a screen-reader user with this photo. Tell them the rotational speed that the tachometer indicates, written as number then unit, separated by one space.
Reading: 4000 rpm
